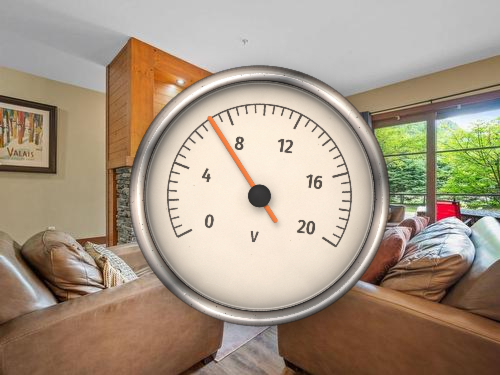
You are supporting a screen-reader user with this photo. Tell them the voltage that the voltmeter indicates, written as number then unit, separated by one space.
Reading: 7 V
